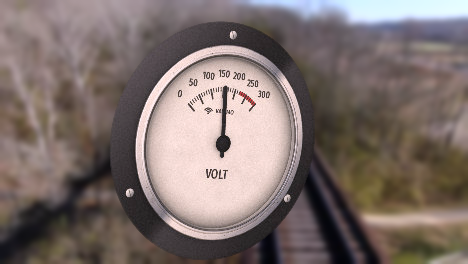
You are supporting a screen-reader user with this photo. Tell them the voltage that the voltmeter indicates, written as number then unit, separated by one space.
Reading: 150 V
